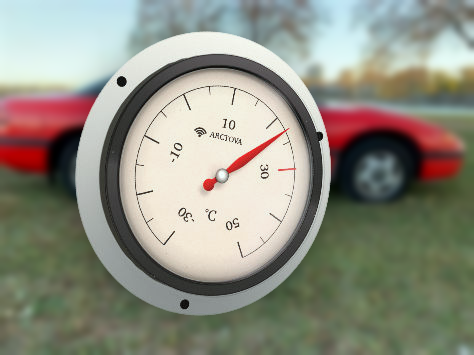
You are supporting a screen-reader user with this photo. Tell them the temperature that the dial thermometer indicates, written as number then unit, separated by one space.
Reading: 22.5 °C
